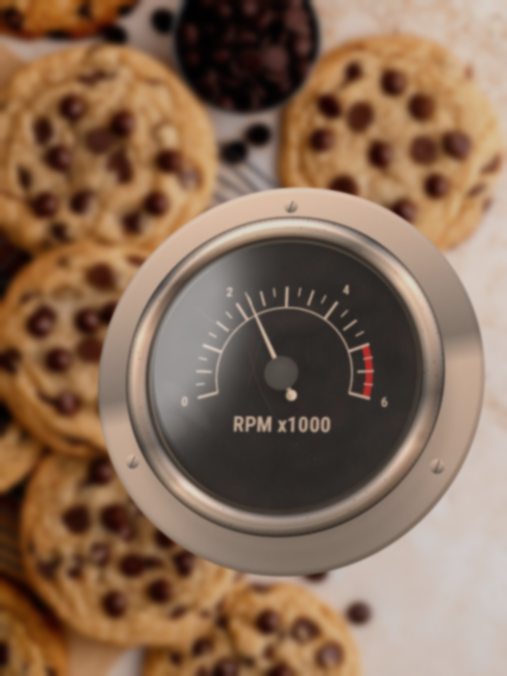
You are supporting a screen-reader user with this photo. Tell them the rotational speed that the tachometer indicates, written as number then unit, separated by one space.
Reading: 2250 rpm
